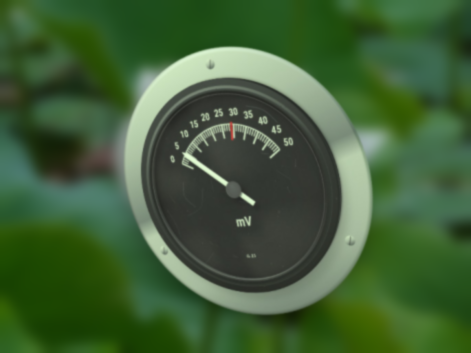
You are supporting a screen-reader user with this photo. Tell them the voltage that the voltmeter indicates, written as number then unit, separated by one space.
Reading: 5 mV
